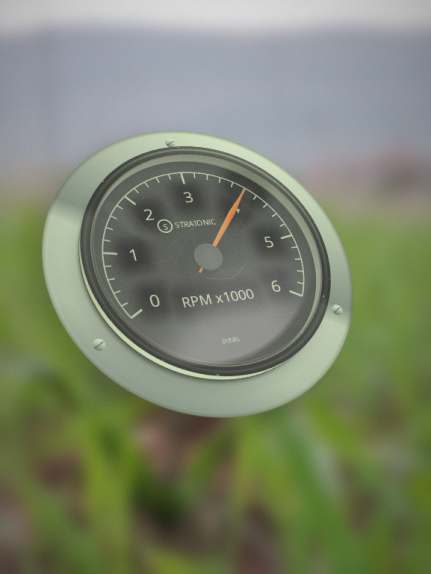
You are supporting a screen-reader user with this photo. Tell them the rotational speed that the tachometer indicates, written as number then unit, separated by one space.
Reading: 4000 rpm
